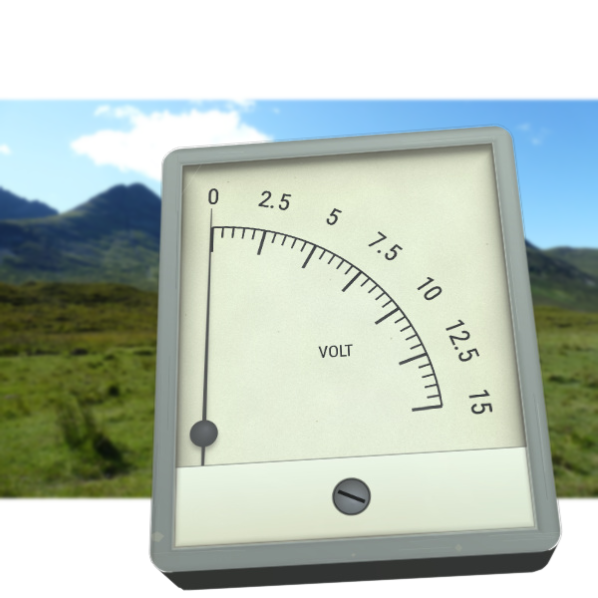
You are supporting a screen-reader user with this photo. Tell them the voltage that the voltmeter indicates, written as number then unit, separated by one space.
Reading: 0 V
